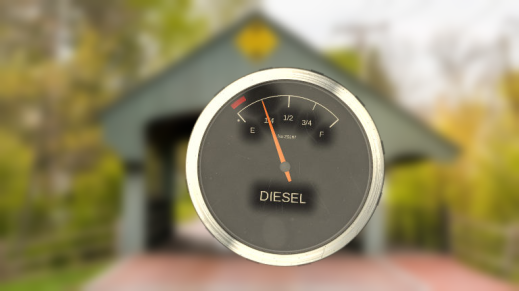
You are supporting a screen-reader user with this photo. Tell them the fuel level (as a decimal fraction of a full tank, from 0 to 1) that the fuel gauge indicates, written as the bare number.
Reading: 0.25
